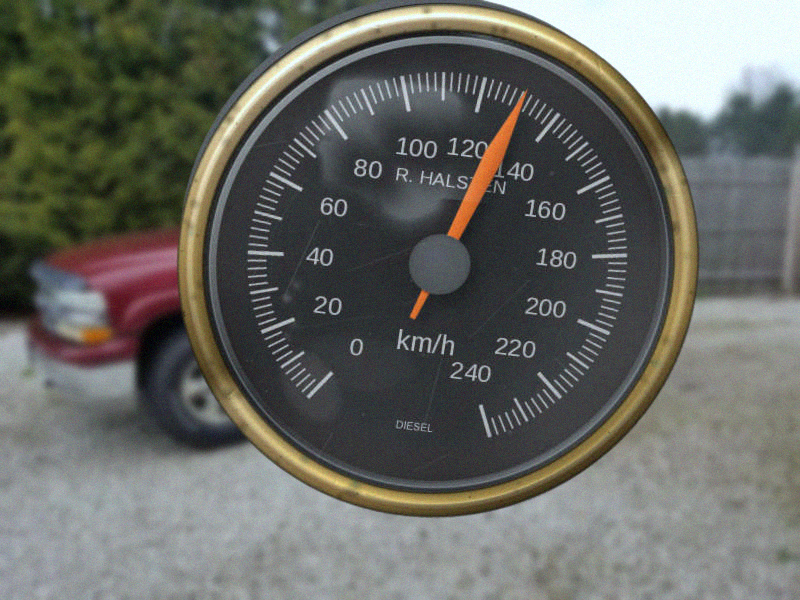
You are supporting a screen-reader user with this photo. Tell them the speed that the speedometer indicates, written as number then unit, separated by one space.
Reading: 130 km/h
